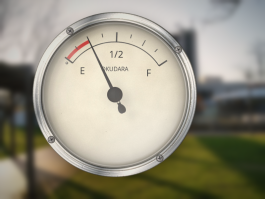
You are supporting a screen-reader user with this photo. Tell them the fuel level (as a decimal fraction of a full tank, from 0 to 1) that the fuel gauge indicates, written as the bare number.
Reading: 0.25
